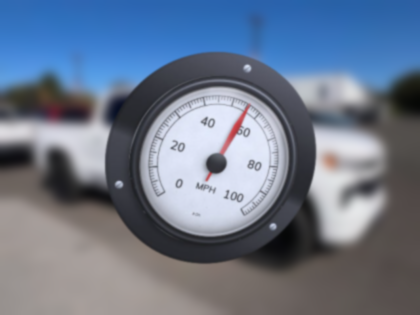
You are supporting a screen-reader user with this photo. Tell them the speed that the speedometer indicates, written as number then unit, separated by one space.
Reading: 55 mph
